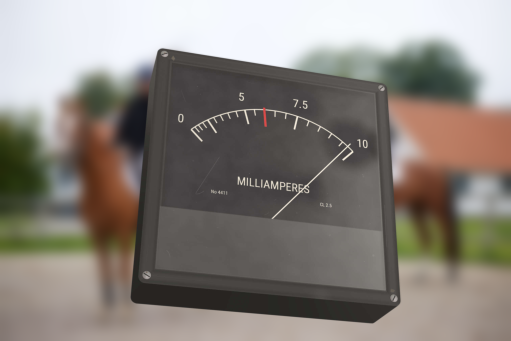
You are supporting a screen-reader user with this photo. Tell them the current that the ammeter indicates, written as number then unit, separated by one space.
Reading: 9.75 mA
